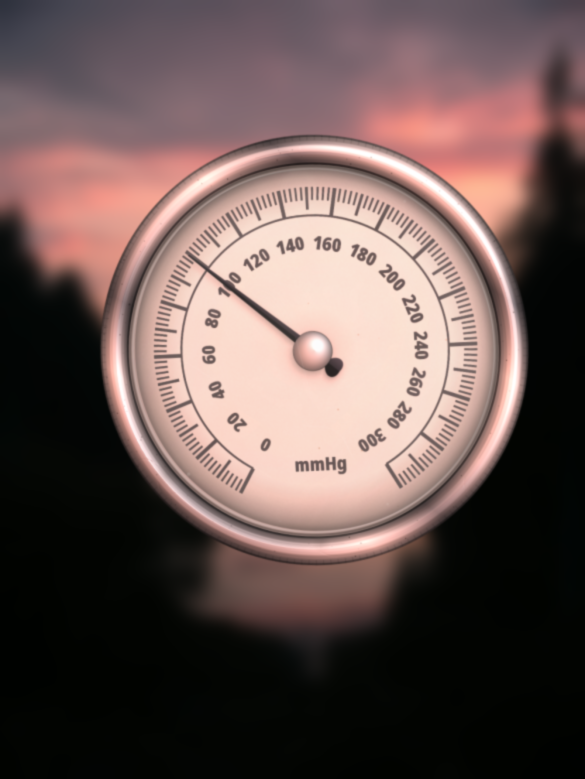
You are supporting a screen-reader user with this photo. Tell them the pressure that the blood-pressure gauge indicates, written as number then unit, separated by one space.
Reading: 100 mmHg
